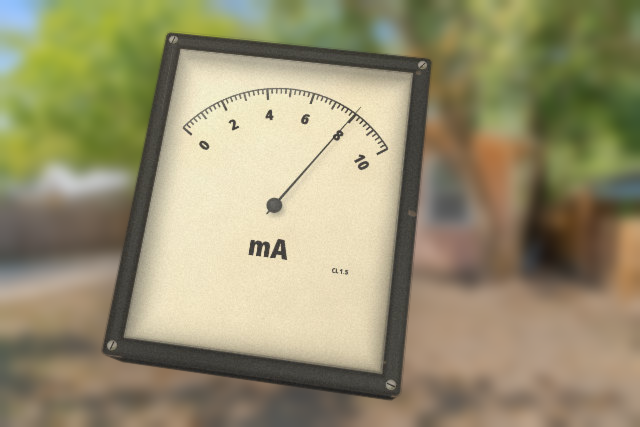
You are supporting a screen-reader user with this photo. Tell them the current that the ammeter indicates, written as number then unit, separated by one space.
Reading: 8 mA
